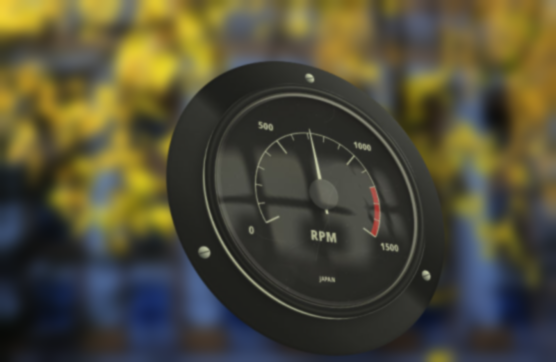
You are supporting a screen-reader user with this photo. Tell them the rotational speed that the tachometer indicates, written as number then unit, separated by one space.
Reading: 700 rpm
